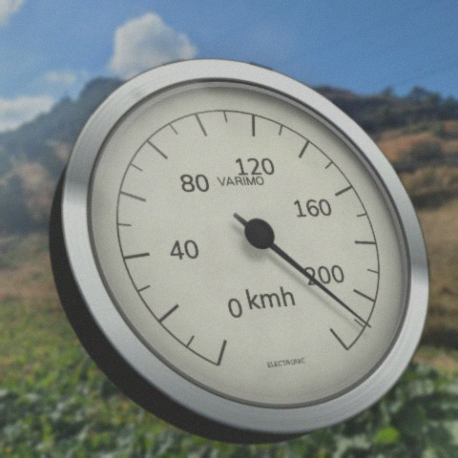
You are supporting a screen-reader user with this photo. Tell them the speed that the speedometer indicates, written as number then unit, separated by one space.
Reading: 210 km/h
